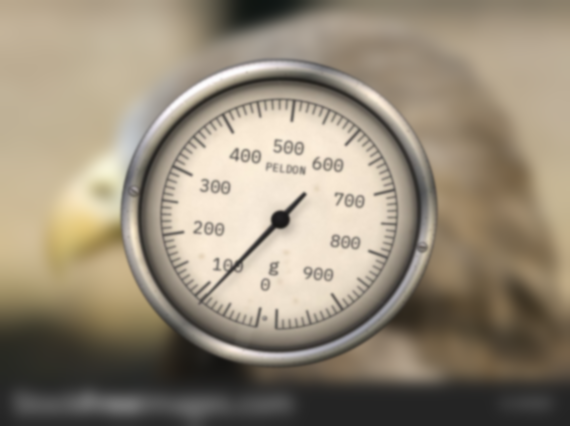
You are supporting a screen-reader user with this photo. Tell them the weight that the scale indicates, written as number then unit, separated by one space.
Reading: 90 g
